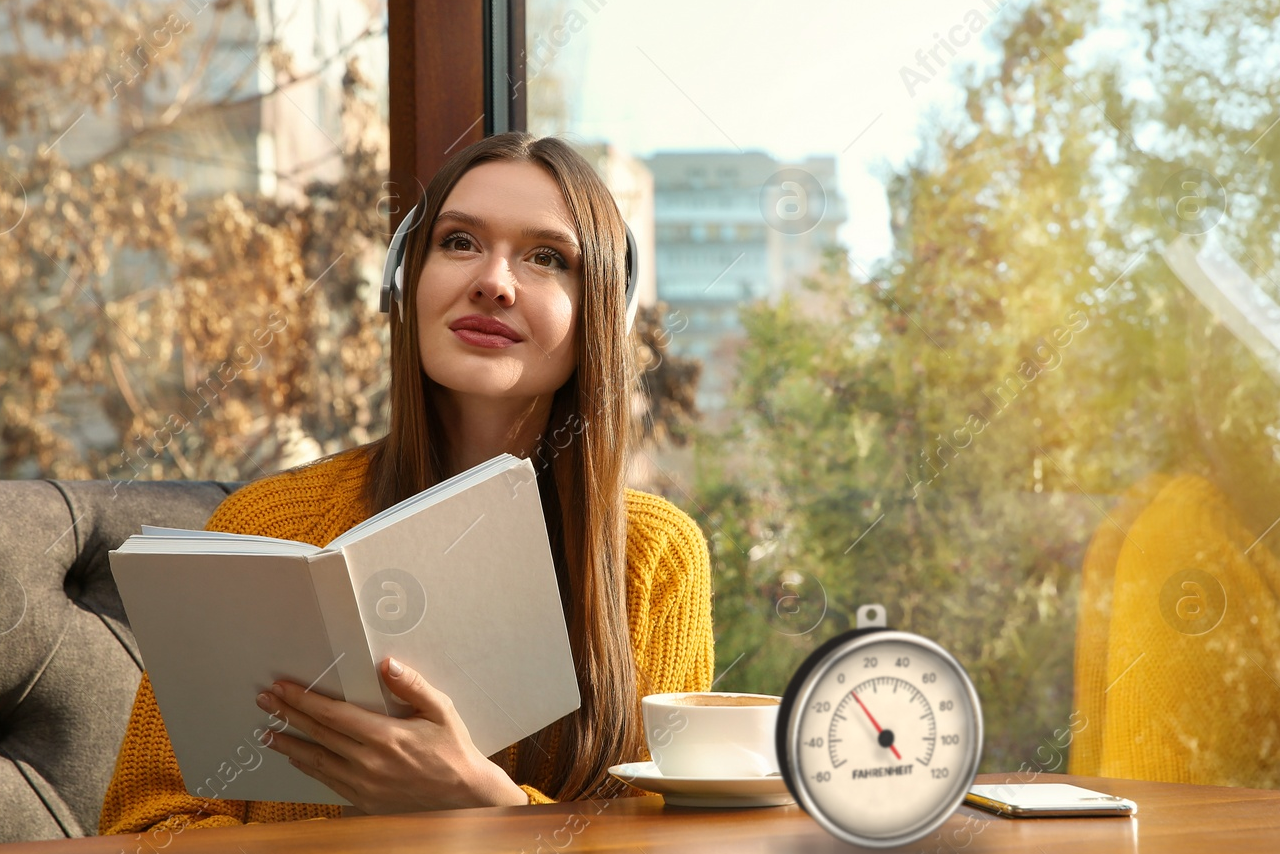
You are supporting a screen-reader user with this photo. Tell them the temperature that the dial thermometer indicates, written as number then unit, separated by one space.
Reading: 0 °F
